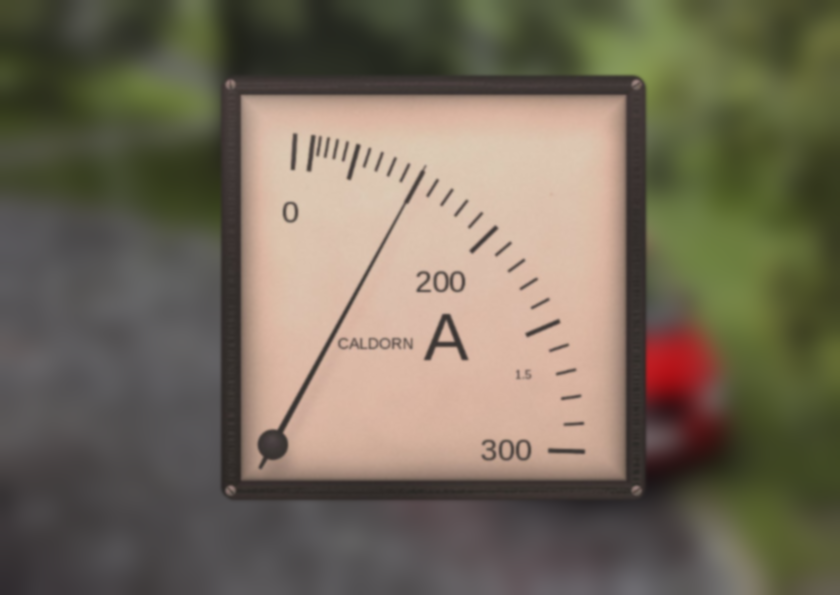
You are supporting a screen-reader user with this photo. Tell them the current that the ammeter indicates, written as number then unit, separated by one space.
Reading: 150 A
